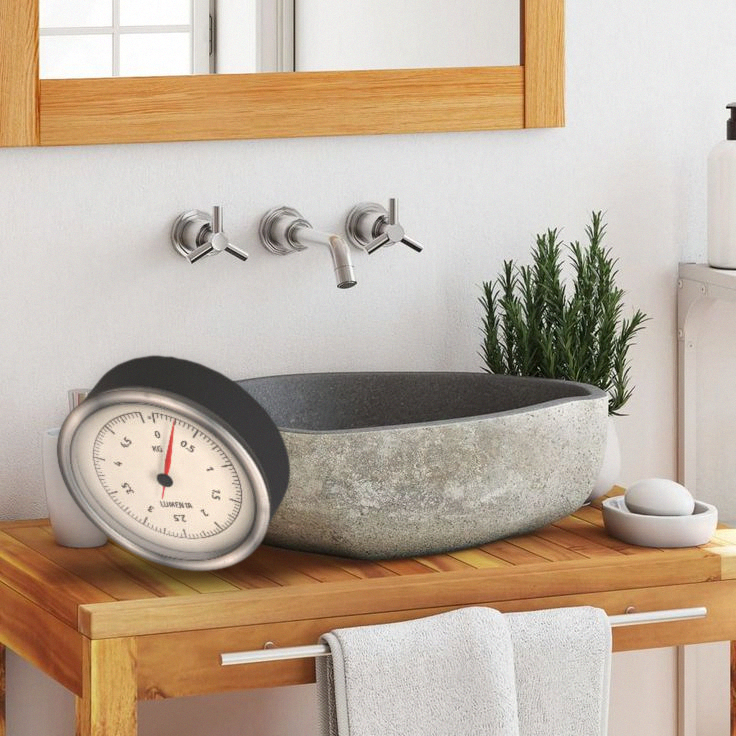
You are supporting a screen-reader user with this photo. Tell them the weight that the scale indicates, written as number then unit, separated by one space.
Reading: 0.25 kg
